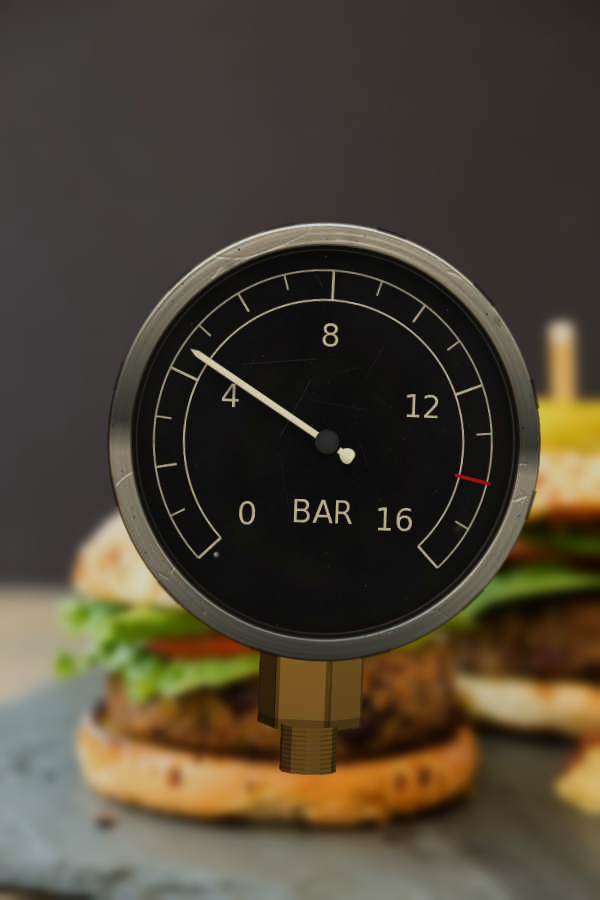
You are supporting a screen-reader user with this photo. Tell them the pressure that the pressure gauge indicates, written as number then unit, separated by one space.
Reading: 4.5 bar
